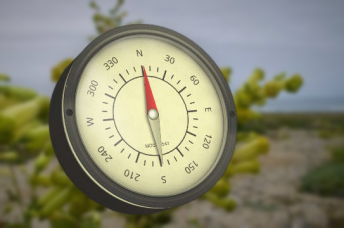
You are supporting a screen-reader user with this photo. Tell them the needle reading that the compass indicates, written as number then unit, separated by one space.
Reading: 0 °
